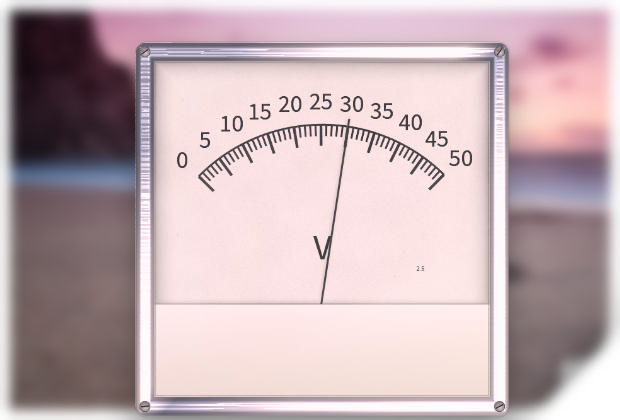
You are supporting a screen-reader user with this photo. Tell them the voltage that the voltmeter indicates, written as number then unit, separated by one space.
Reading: 30 V
